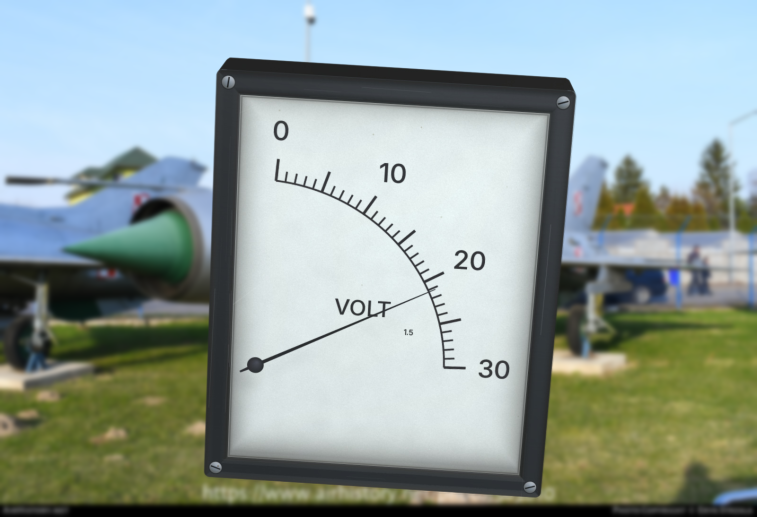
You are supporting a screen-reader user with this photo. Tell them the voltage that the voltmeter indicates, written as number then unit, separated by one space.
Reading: 21 V
